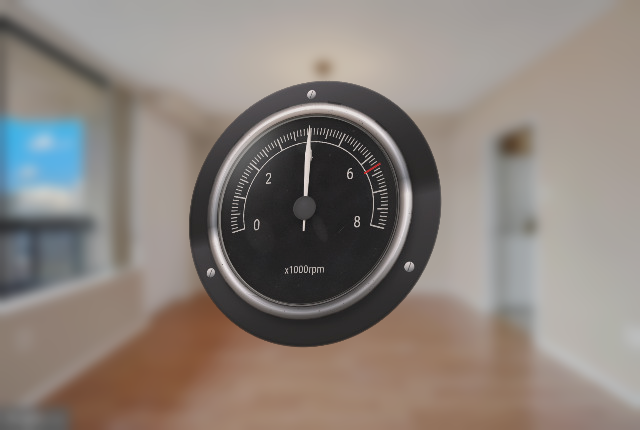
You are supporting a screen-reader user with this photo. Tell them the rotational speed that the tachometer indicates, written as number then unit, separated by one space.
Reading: 4000 rpm
